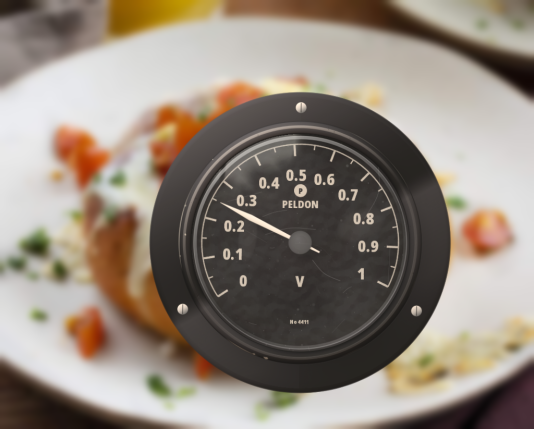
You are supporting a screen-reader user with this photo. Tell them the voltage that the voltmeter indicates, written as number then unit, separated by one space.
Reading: 0.25 V
